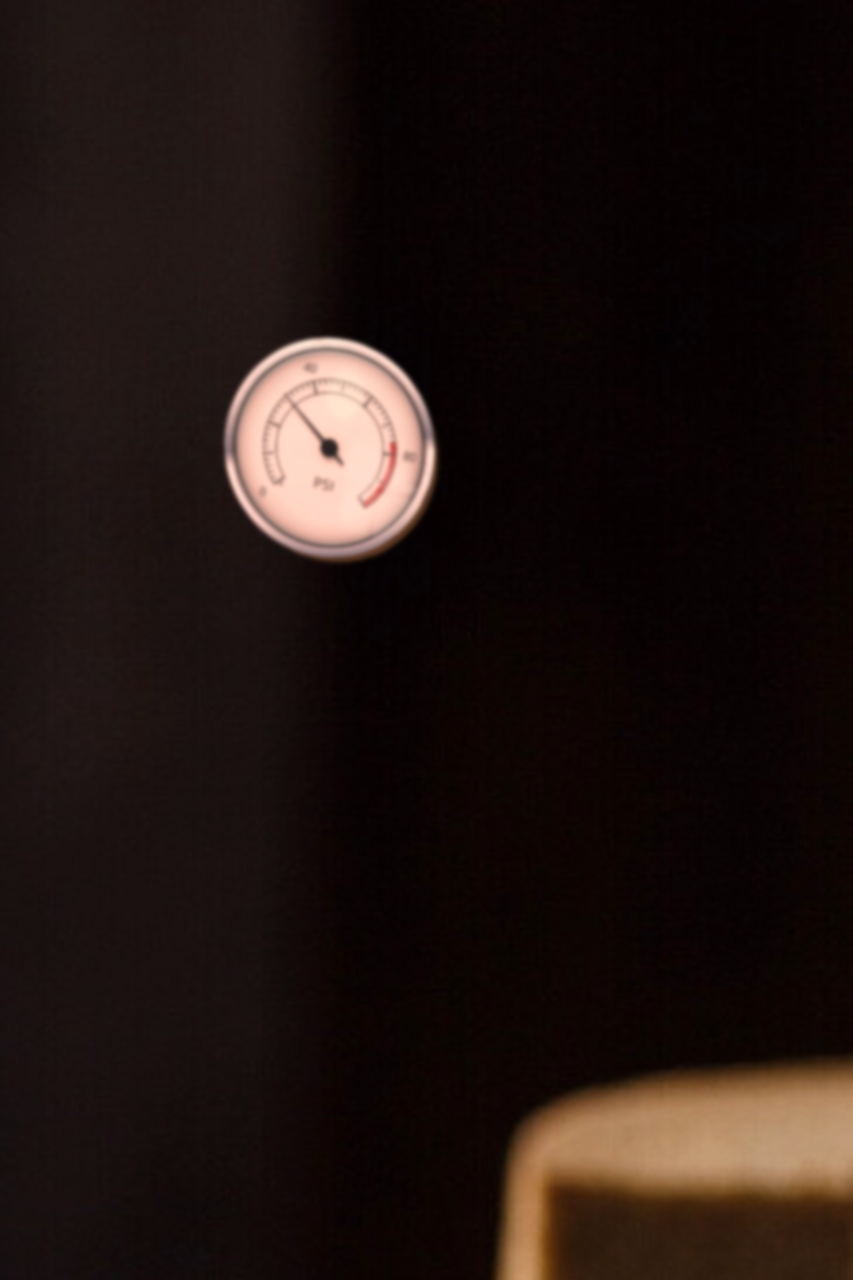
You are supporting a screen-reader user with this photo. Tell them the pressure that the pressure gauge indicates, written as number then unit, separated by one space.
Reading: 30 psi
